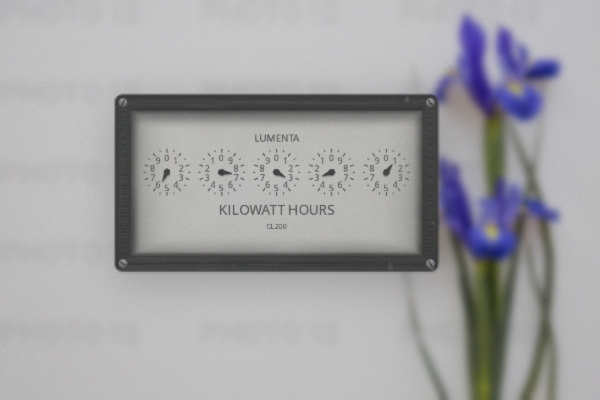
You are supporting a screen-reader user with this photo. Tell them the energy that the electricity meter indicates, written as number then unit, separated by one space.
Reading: 57331 kWh
